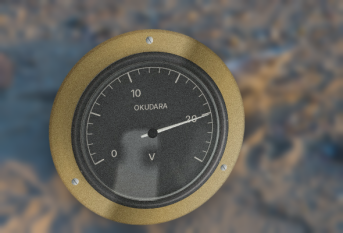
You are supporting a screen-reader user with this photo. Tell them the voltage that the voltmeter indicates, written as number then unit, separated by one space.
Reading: 20 V
